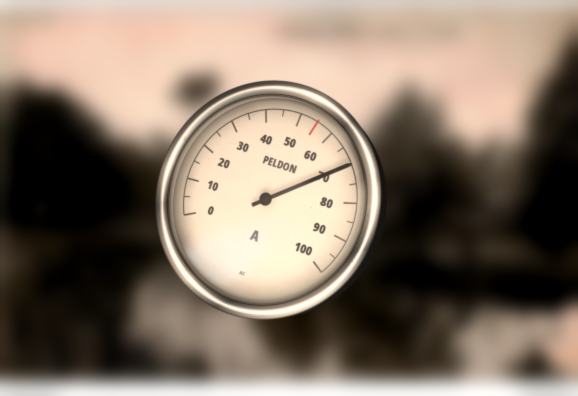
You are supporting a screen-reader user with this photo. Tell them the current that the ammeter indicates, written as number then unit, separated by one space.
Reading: 70 A
